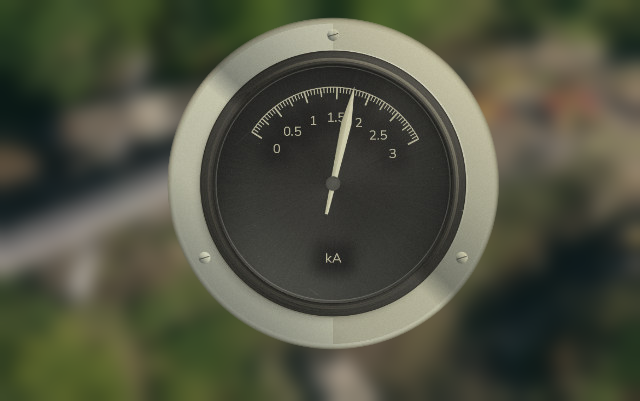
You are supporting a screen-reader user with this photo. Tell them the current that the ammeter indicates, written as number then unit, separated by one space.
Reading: 1.75 kA
